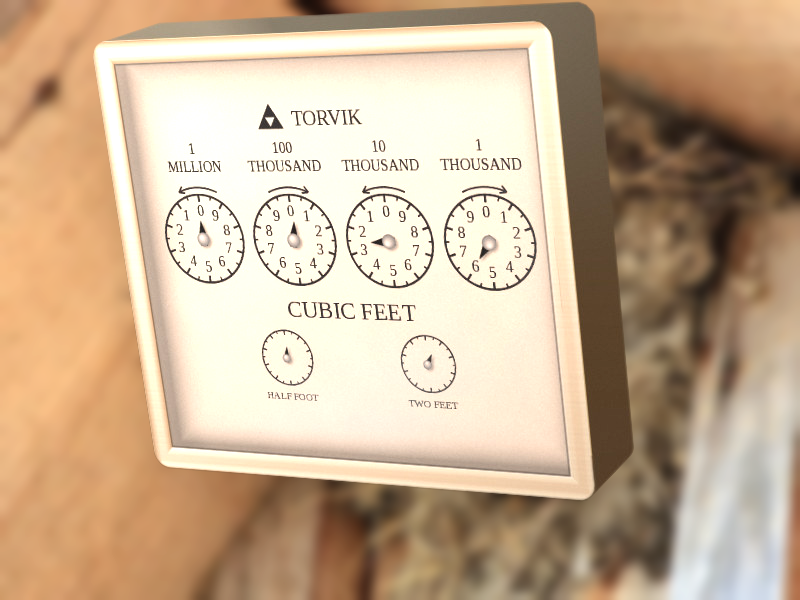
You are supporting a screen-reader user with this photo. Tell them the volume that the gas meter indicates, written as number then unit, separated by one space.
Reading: 2600 ft³
